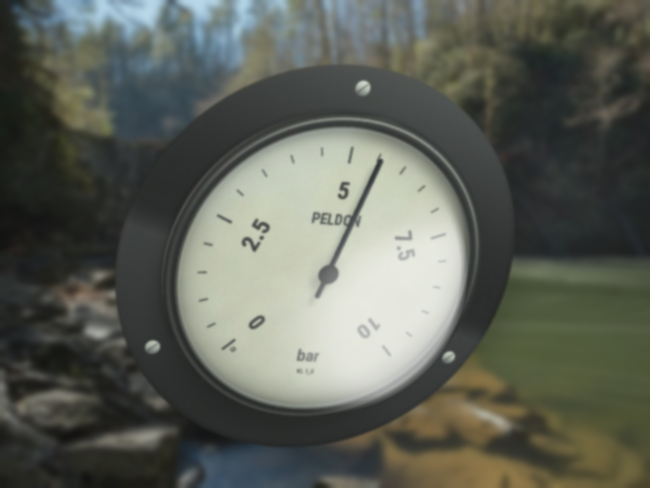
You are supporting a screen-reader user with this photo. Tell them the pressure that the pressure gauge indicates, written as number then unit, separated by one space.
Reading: 5.5 bar
